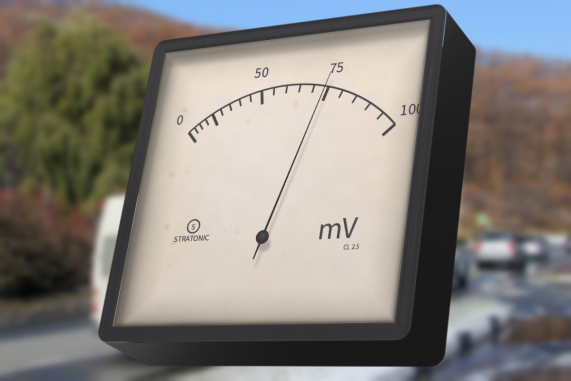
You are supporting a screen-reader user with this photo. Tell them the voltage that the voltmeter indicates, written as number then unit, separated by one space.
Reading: 75 mV
